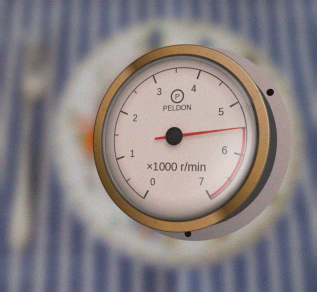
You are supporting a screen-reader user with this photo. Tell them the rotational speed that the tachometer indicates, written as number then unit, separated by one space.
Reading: 5500 rpm
